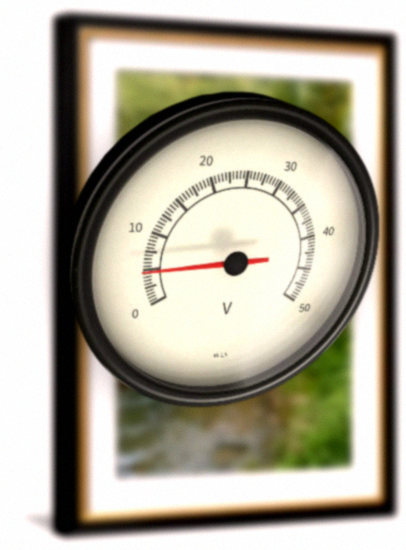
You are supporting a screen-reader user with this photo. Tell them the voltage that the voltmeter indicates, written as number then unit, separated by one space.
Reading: 5 V
